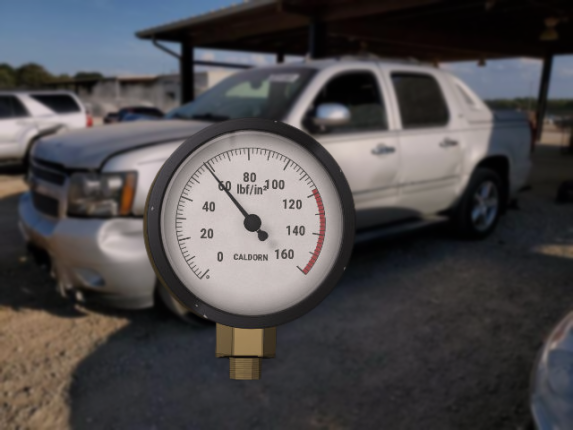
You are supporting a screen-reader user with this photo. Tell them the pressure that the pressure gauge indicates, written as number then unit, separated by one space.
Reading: 58 psi
